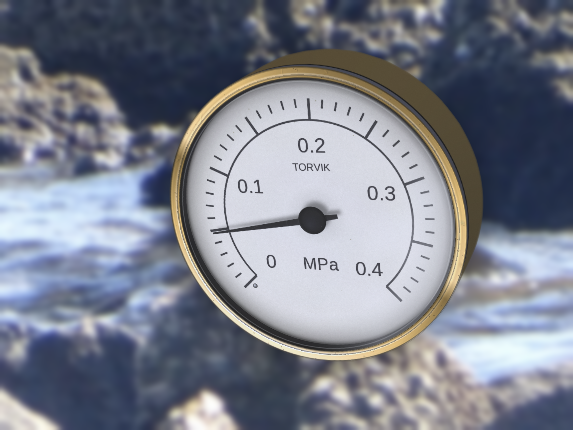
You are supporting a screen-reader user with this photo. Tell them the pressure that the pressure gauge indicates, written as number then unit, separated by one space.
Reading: 0.05 MPa
